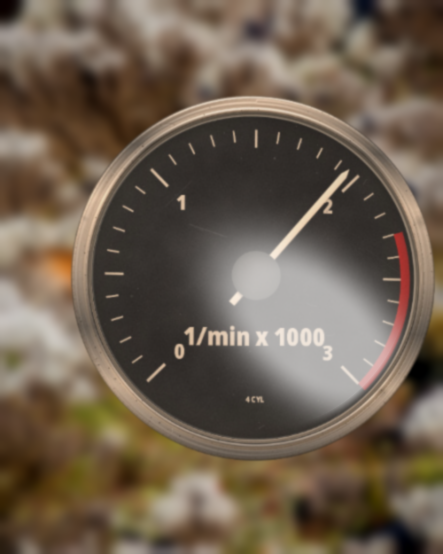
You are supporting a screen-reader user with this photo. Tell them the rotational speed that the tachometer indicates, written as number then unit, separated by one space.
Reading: 1950 rpm
